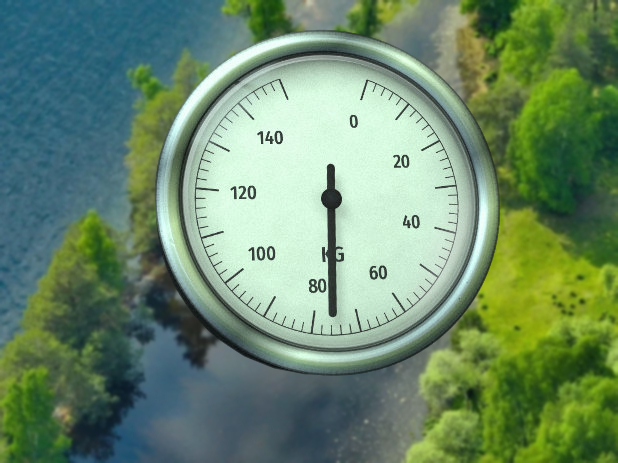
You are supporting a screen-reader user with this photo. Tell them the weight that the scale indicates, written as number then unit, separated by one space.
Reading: 76 kg
